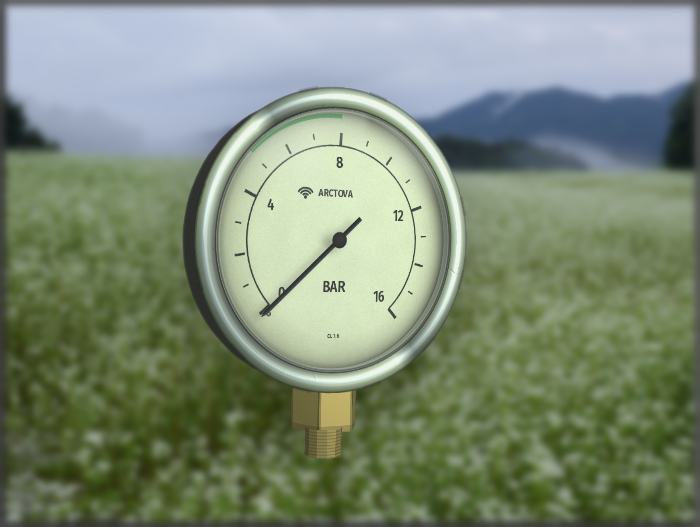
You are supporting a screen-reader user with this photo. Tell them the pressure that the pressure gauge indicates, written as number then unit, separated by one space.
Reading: 0 bar
